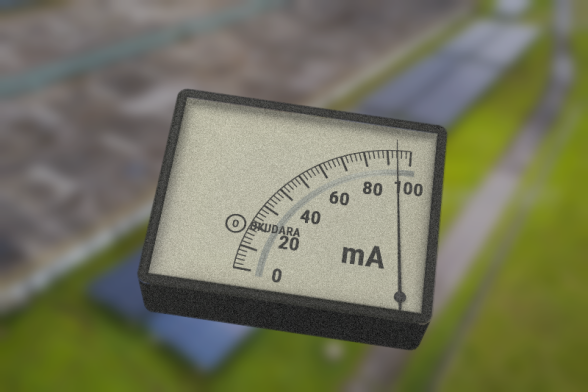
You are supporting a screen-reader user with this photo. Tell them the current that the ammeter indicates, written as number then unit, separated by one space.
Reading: 94 mA
